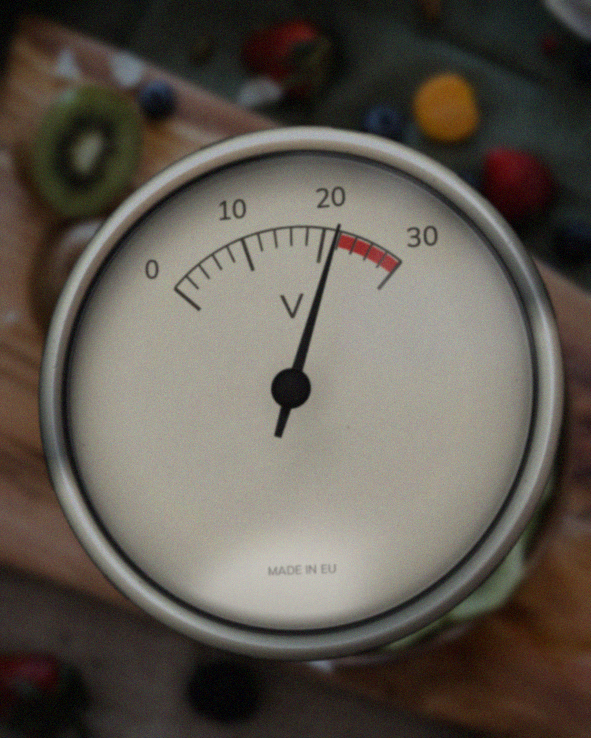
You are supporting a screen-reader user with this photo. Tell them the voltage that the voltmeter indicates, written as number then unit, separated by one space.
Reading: 22 V
